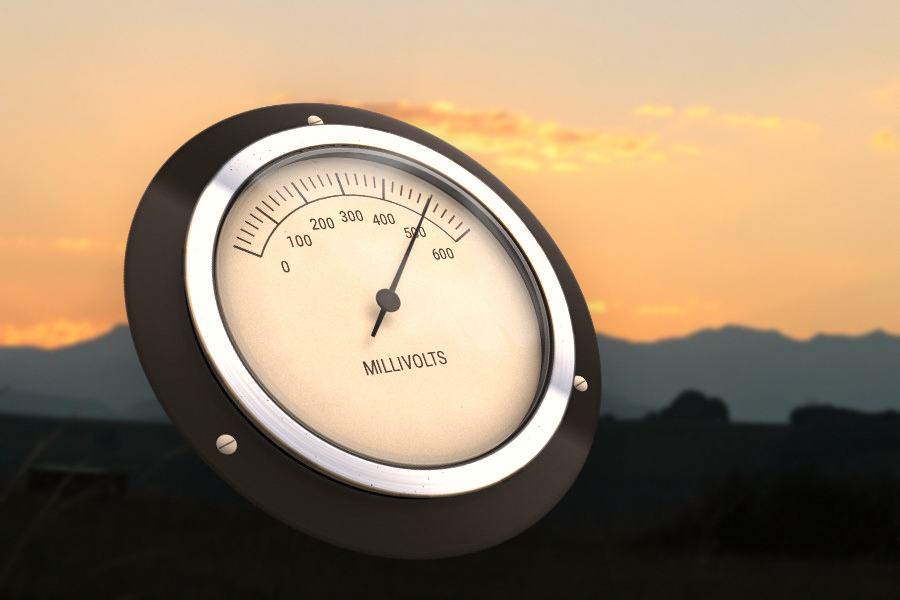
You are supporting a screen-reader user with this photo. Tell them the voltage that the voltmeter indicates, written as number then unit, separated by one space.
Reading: 500 mV
